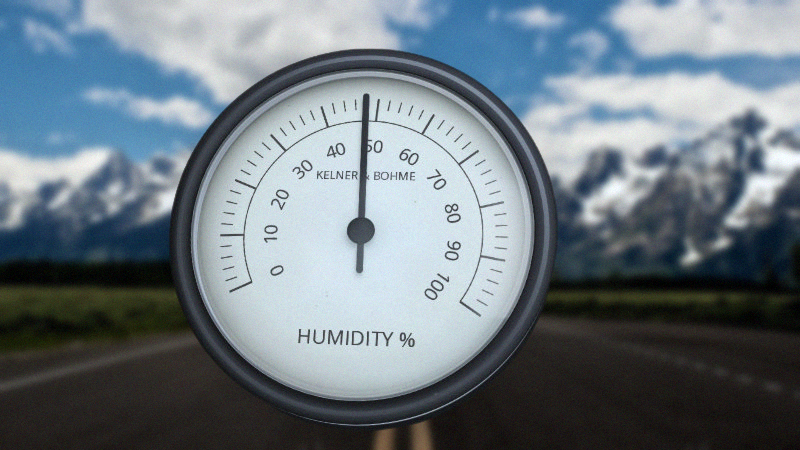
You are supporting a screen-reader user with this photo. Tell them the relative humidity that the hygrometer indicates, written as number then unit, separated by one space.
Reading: 48 %
